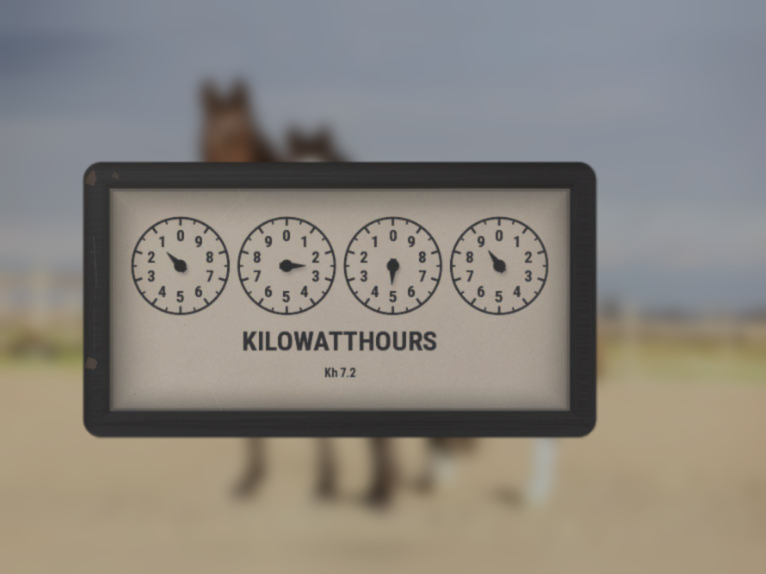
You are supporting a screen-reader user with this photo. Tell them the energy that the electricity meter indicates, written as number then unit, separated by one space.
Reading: 1249 kWh
